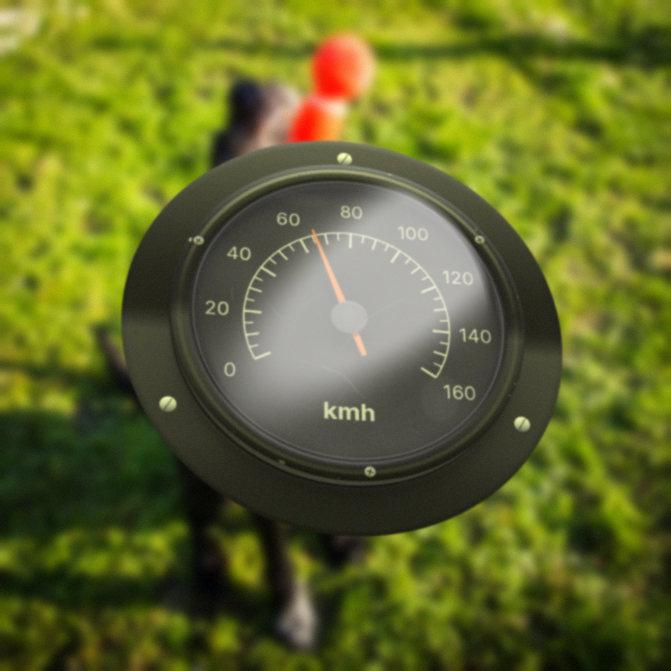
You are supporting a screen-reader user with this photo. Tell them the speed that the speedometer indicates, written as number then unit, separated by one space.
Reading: 65 km/h
